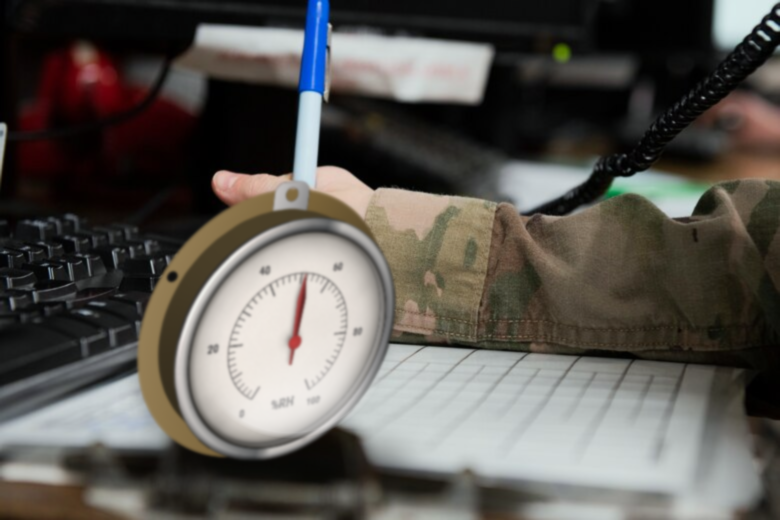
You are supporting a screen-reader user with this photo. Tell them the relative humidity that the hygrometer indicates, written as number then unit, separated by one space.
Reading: 50 %
